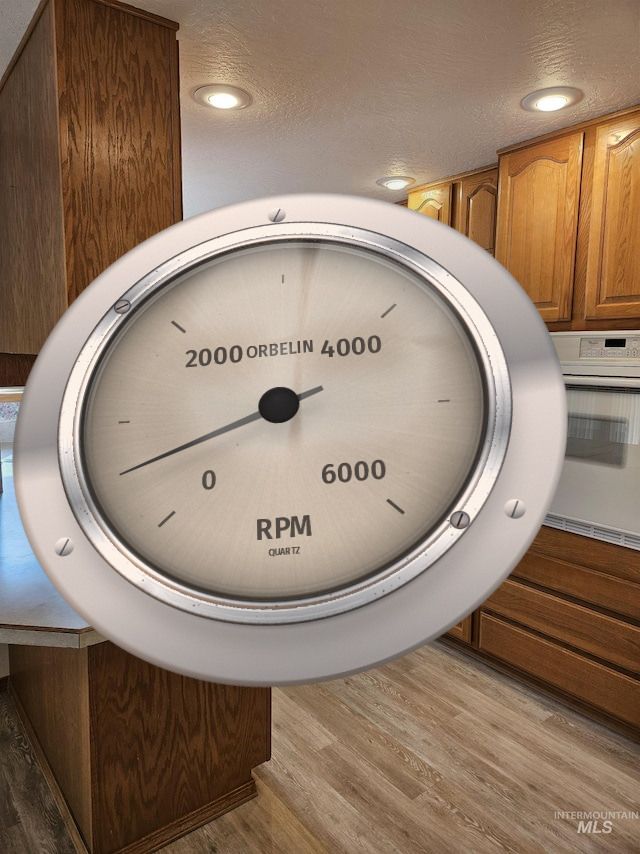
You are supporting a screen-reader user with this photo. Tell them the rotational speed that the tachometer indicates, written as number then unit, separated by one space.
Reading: 500 rpm
